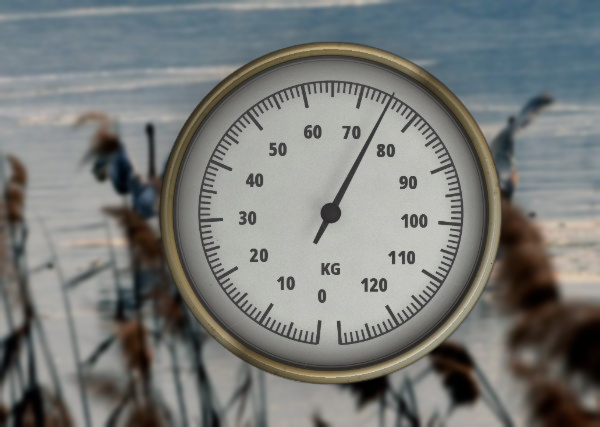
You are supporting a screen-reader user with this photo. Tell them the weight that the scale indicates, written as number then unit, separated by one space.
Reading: 75 kg
